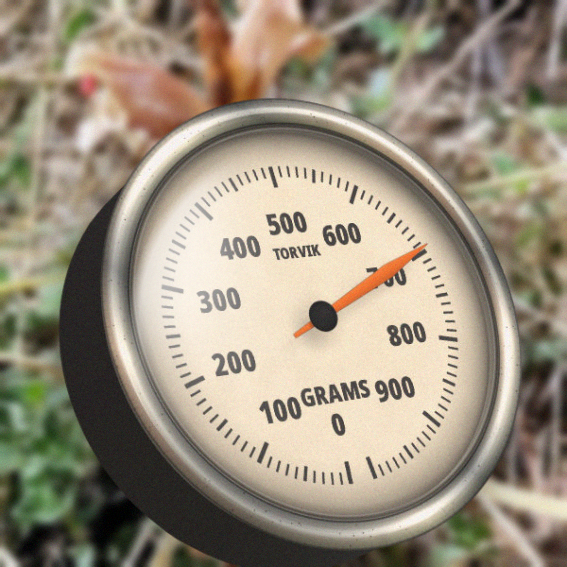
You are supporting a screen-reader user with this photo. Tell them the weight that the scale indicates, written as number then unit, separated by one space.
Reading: 695 g
